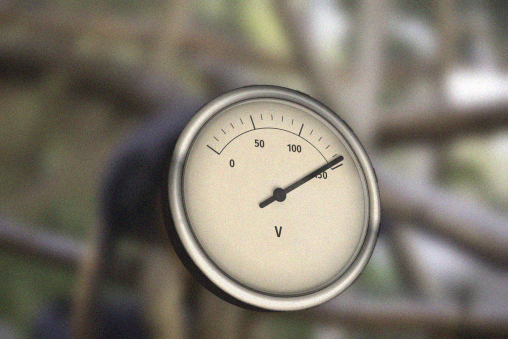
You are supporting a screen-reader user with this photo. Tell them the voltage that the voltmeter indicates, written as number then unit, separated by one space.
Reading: 145 V
